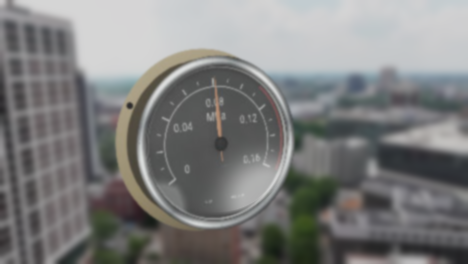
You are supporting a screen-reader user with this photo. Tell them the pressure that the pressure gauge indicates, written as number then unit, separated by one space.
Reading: 0.08 MPa
